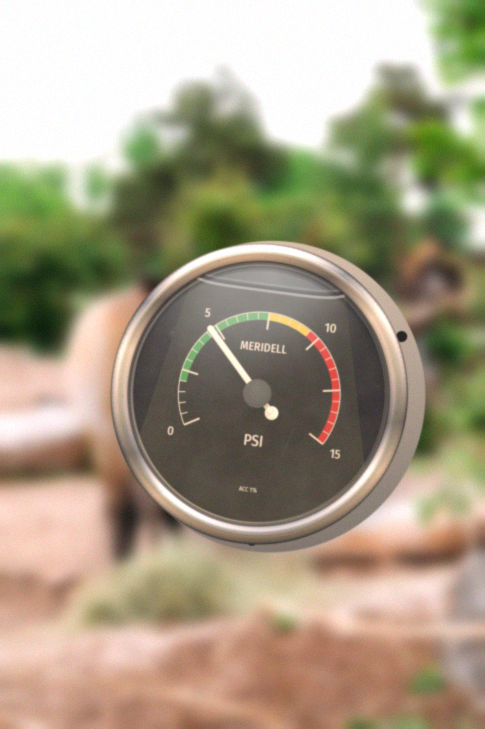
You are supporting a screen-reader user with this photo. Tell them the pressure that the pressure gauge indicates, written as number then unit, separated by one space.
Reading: 4.75 psi
